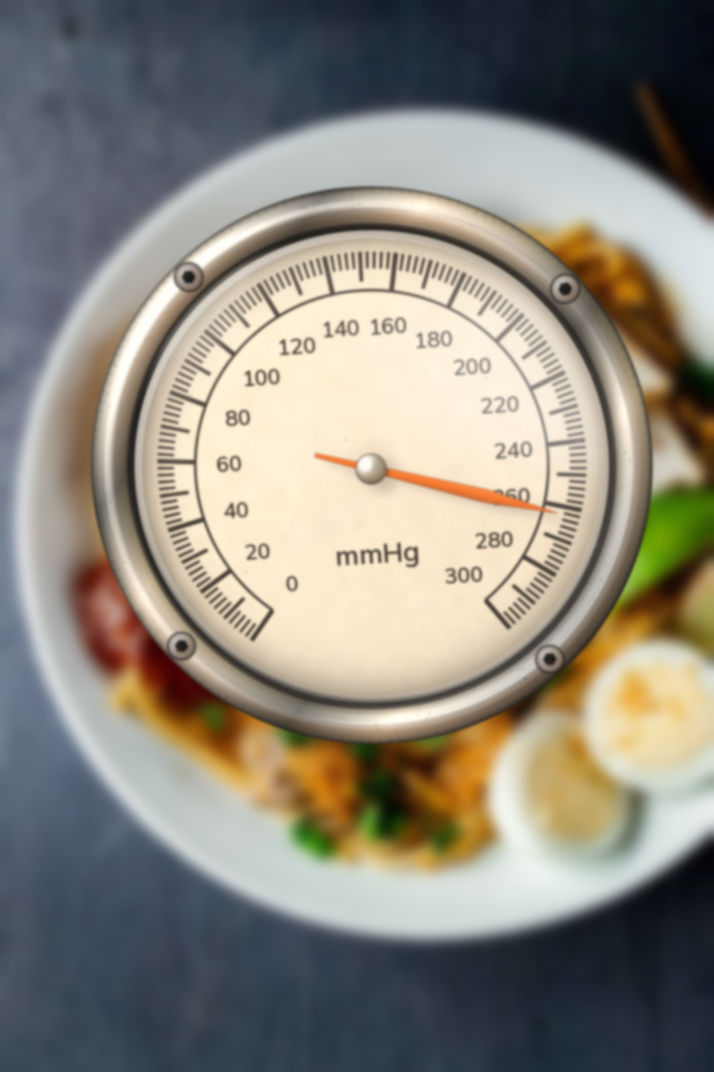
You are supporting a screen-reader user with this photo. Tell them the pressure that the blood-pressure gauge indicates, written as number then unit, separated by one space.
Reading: 262 mmHg
